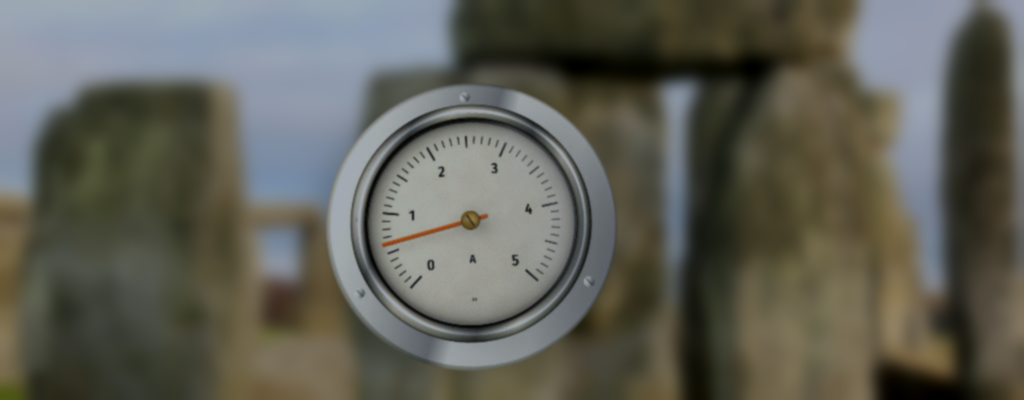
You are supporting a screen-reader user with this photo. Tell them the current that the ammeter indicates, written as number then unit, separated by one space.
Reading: 0.6 A
